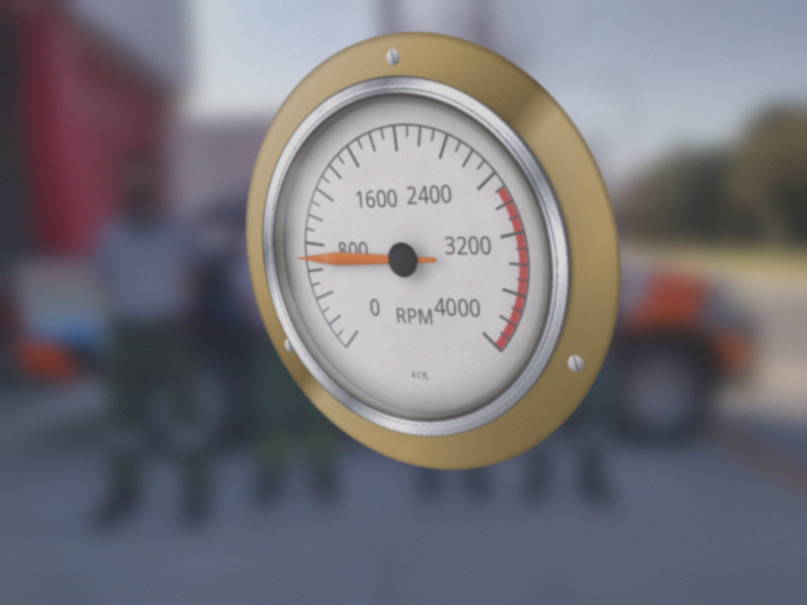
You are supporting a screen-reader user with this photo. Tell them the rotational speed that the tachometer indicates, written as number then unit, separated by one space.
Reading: 700 rpm
